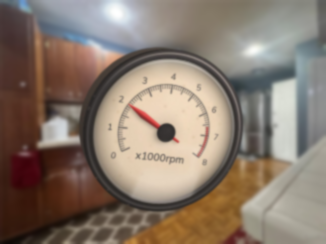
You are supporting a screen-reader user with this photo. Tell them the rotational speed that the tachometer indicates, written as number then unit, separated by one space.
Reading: 2000 rpm
